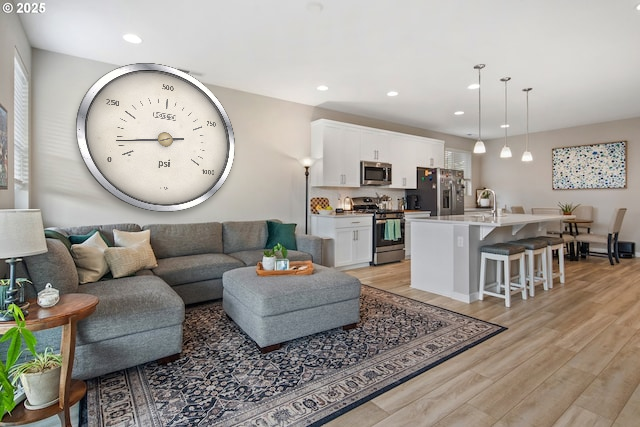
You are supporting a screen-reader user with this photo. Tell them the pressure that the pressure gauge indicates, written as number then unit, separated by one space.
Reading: 75 psi
